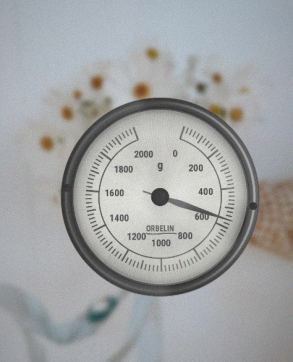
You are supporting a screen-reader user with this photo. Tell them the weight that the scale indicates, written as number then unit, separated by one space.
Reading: 560 g
